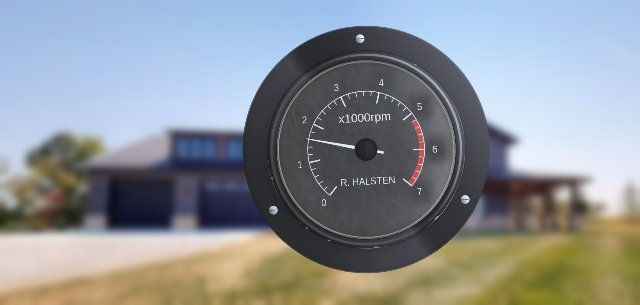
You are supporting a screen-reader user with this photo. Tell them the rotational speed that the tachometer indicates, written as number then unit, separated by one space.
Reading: 1600 rpm
